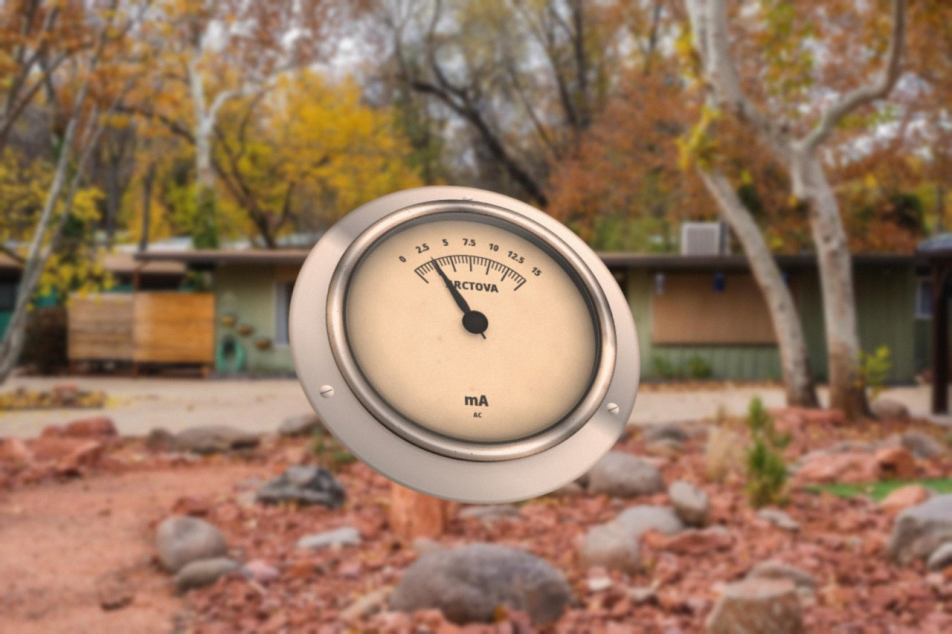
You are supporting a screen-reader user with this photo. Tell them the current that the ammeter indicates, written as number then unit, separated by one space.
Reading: 2.5 mA
